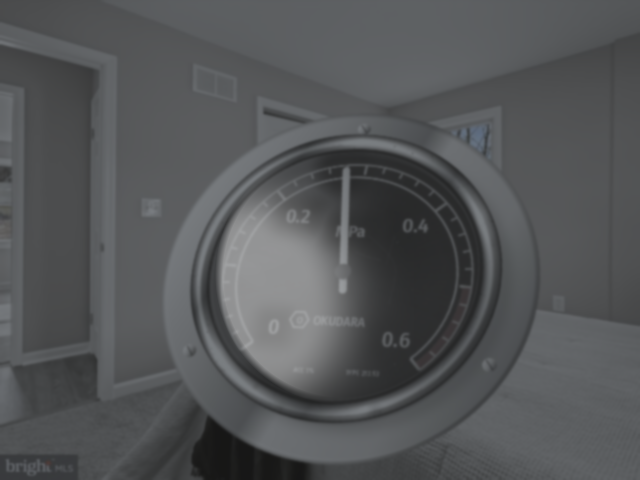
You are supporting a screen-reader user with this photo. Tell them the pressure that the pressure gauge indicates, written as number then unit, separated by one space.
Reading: 0.28 MPa
